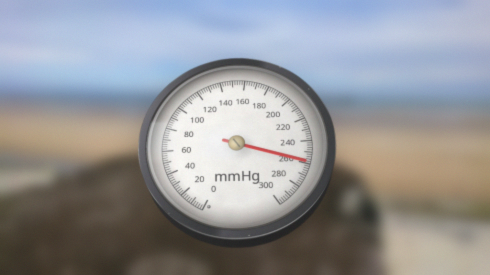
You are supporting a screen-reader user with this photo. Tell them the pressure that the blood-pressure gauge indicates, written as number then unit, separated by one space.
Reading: 260 mmHg
